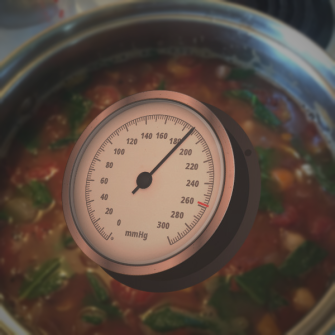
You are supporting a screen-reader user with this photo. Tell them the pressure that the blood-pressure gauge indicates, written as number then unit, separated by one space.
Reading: 190 mmHg
